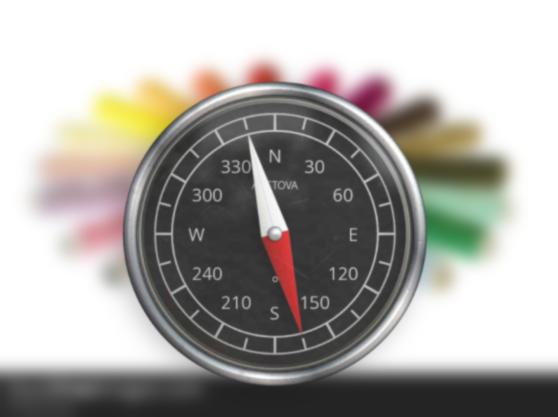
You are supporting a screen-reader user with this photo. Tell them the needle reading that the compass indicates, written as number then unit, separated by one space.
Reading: 165 °
